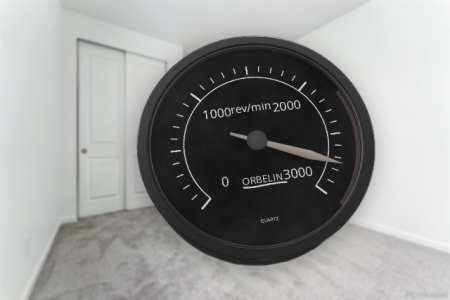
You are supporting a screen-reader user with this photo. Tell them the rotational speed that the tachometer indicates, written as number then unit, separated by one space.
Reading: 2750 rpm
